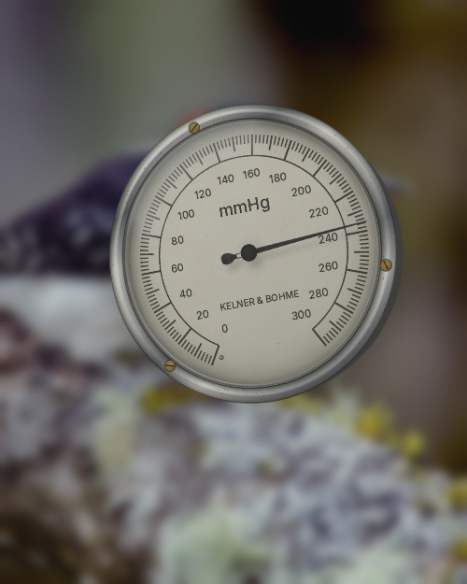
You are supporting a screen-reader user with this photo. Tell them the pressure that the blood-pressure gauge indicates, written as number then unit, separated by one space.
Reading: 236 mmHg
